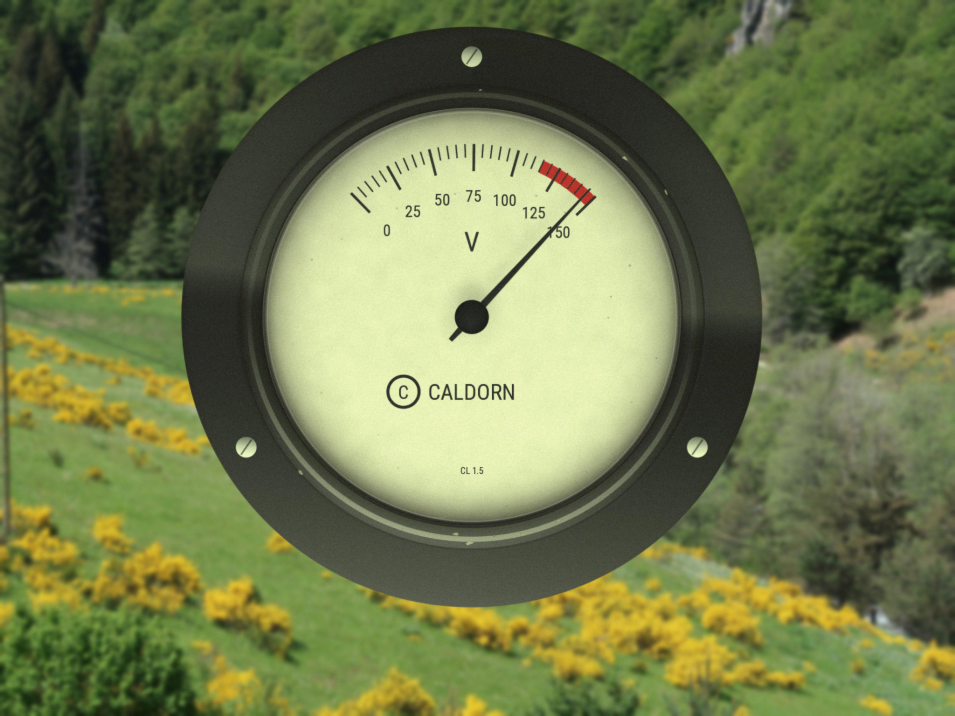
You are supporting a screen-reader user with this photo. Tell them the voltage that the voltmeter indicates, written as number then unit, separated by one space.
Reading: 145 V
